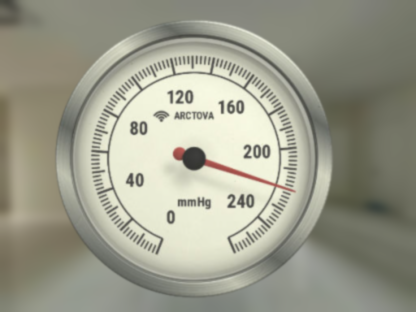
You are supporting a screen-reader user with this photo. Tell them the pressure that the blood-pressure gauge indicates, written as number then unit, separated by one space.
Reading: 220 mmHg
